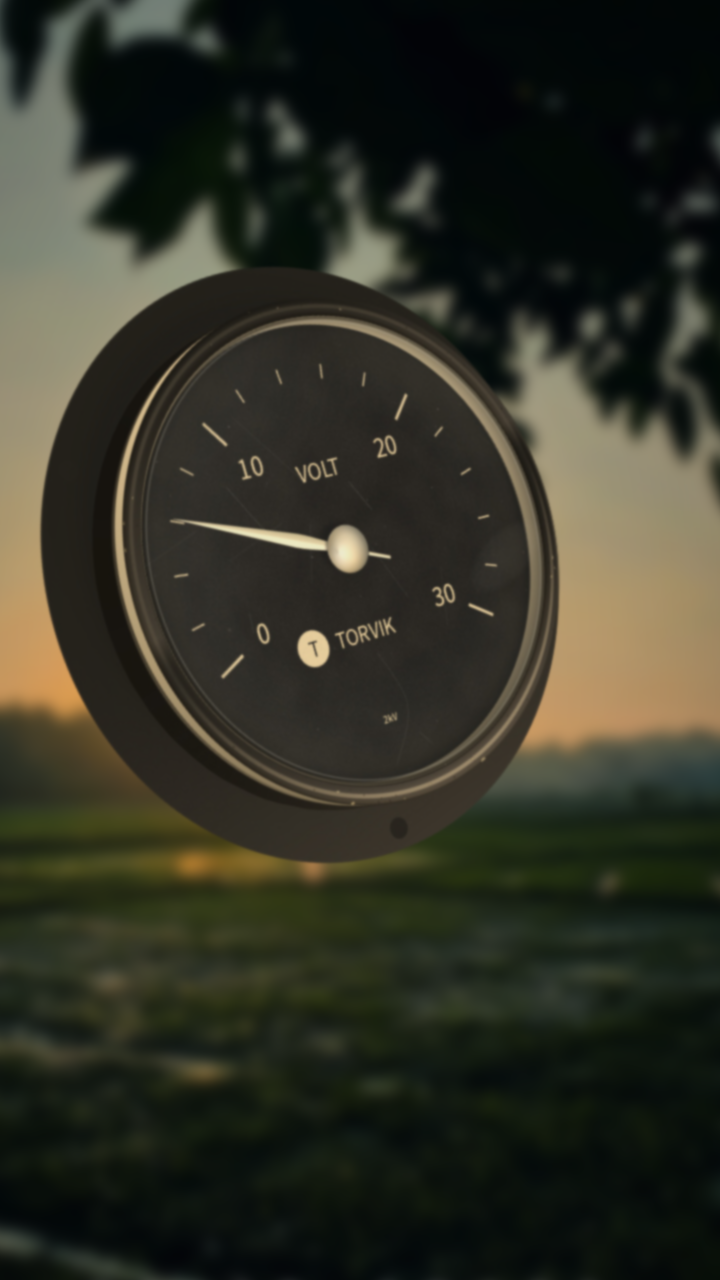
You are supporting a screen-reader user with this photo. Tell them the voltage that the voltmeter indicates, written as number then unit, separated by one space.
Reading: 6 V
